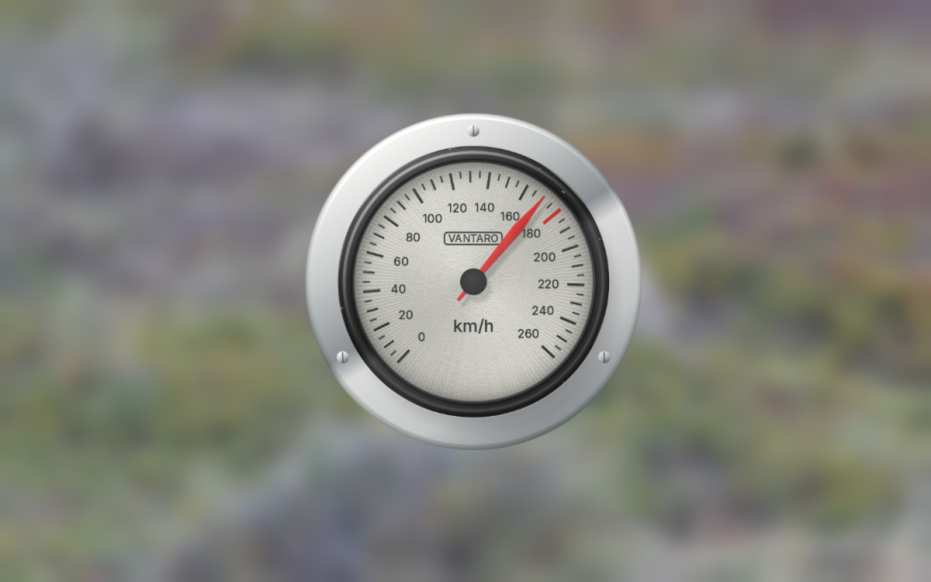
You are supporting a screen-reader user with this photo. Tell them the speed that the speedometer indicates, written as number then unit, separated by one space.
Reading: 170 km/h
